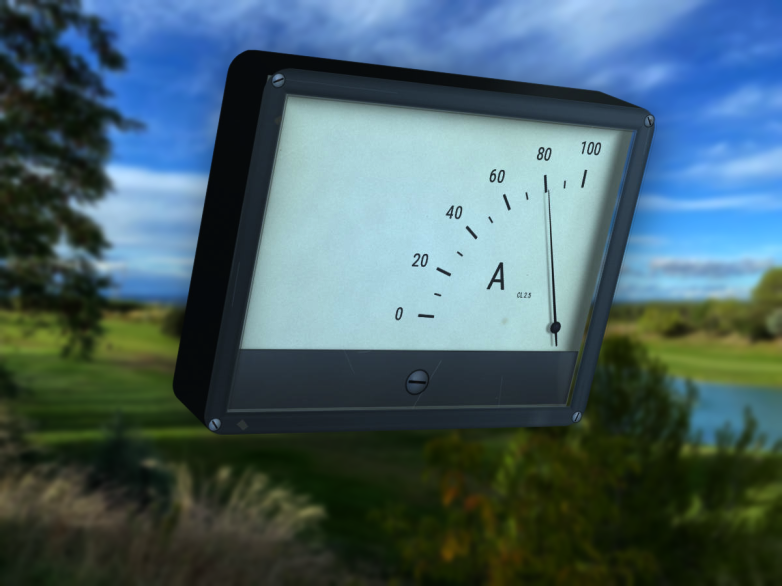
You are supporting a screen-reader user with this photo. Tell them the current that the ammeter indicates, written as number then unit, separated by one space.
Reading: 80 A
